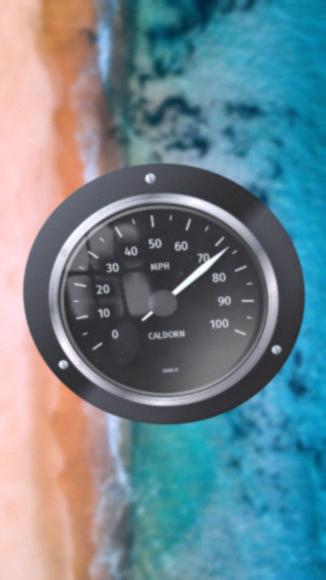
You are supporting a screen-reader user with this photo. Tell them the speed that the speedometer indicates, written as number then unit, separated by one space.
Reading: 72.5 mph
